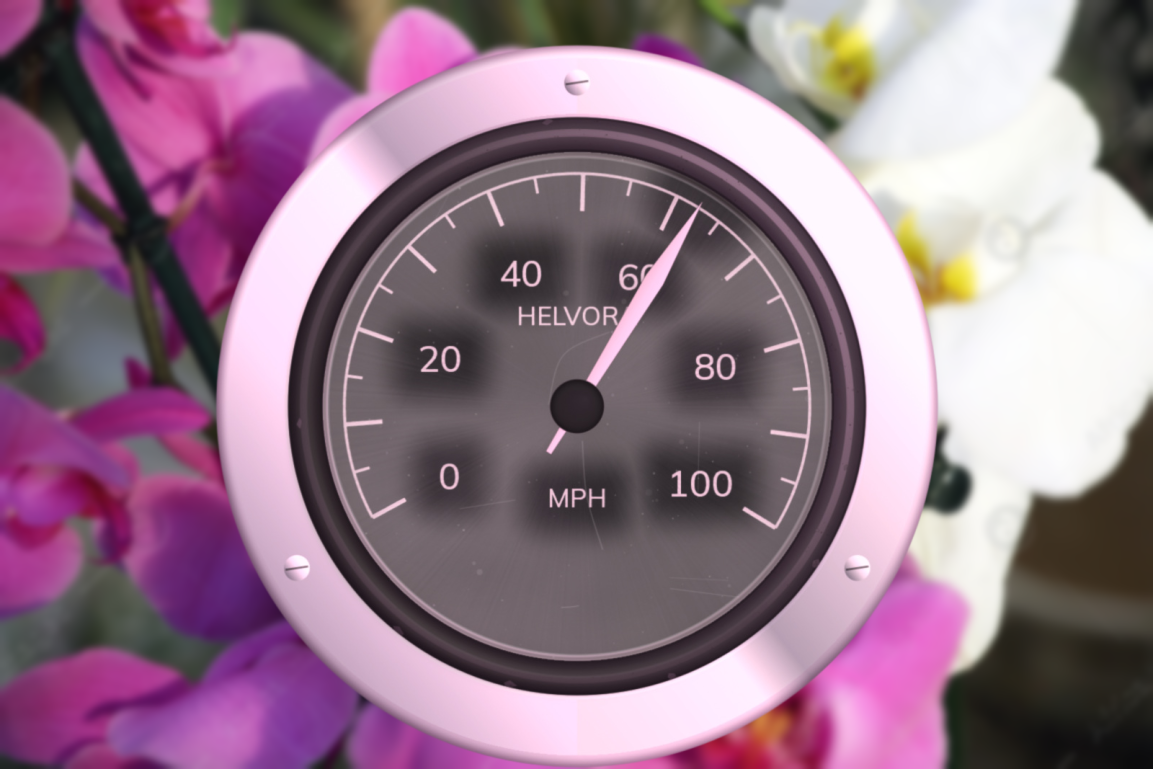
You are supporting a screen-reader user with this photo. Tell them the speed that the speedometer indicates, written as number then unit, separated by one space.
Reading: 62.5 mph
